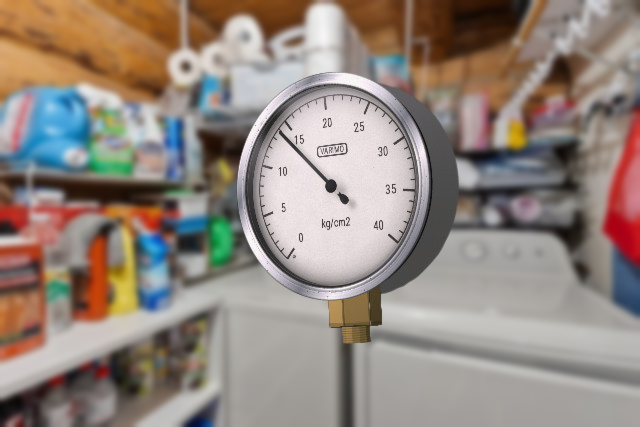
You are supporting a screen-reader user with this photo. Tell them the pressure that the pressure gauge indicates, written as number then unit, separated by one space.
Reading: 14 kg/cm²
